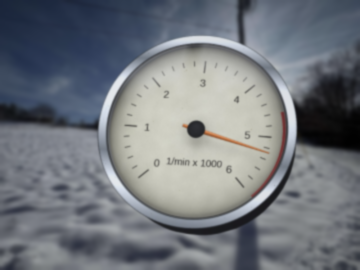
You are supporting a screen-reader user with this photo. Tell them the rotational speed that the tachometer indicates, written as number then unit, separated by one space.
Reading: 5300 rpm
